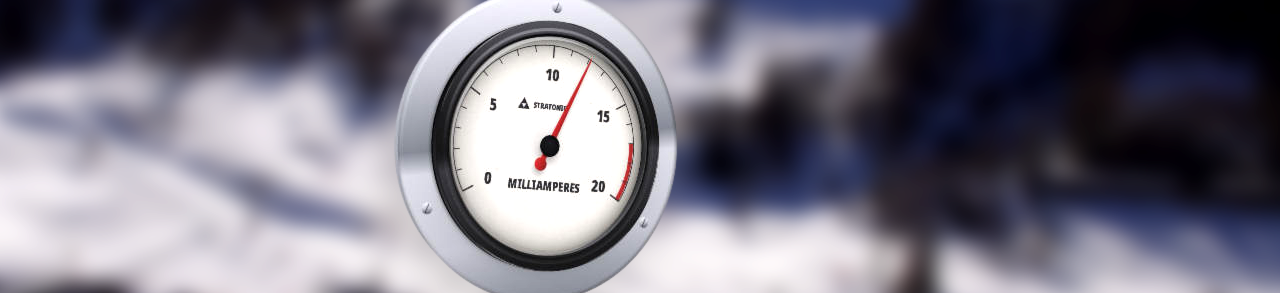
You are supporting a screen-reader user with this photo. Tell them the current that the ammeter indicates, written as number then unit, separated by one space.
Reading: 12 mA
